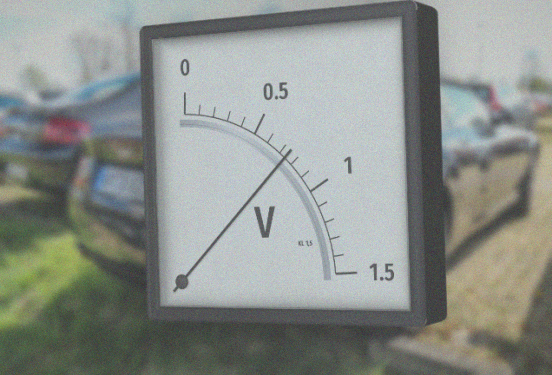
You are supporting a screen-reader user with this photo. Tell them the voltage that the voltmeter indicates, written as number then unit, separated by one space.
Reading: 0.75 V
